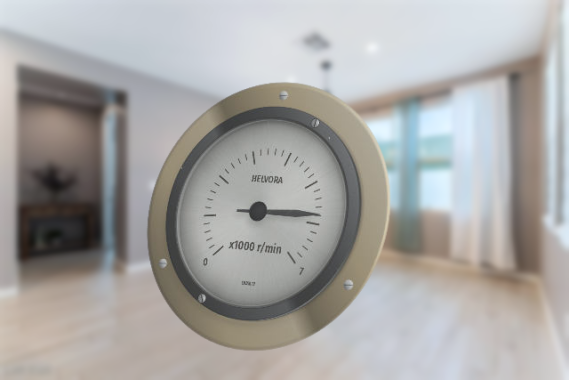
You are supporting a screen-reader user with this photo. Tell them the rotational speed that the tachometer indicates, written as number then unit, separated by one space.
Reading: 5800 rpm
